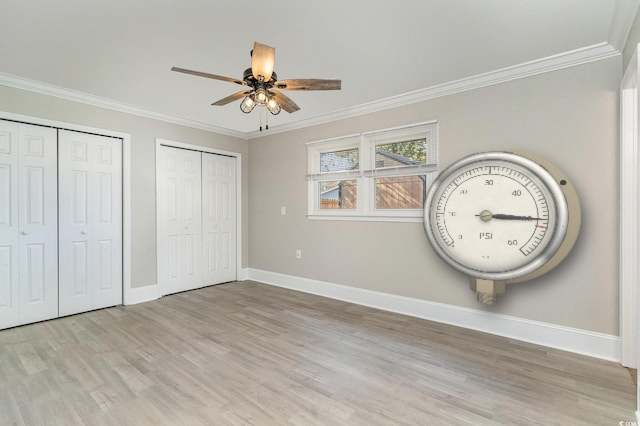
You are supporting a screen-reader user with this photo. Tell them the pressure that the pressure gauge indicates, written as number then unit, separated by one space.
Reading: 50 psi
